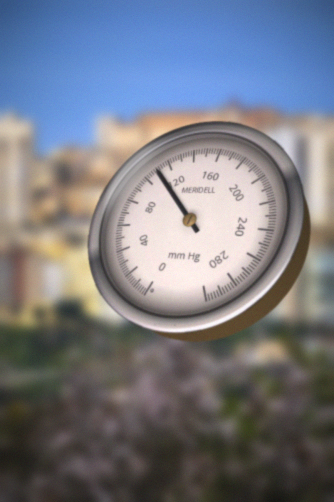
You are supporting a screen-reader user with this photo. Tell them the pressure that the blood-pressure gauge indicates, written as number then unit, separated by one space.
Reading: 110 mmHg
